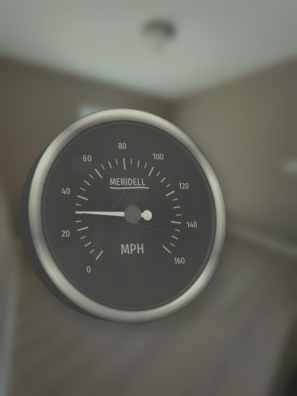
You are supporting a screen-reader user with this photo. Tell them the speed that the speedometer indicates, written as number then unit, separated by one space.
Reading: 30 mph
